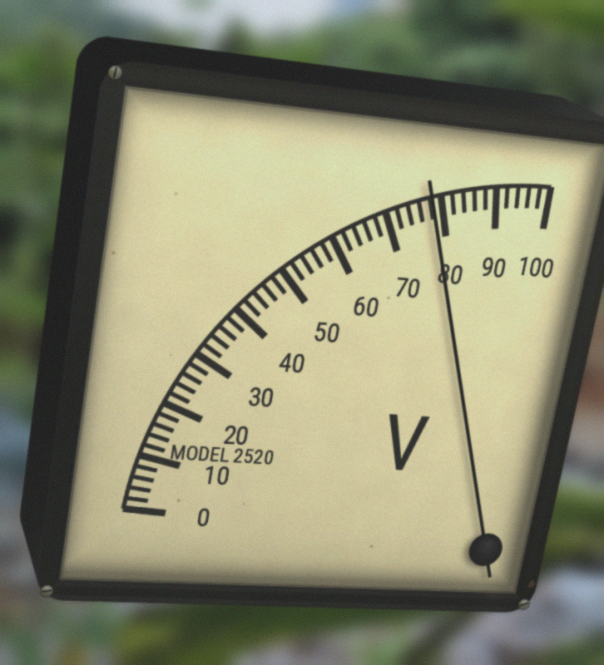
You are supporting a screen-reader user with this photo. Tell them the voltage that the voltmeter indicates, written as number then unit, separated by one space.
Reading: 78 V
